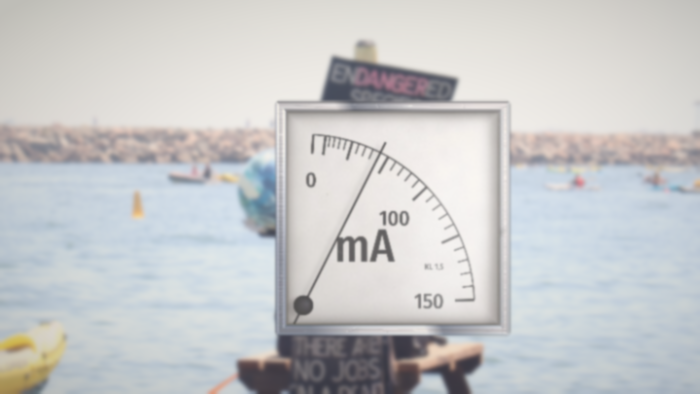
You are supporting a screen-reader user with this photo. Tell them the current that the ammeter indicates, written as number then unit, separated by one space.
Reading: 70 mA
